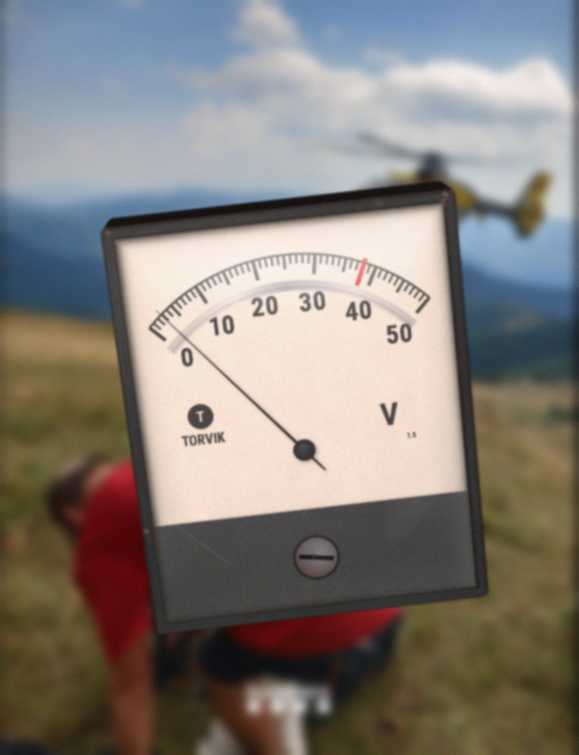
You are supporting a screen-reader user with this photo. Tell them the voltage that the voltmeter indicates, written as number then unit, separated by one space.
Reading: 3 V
